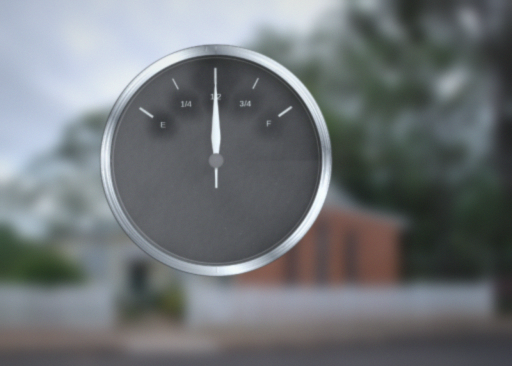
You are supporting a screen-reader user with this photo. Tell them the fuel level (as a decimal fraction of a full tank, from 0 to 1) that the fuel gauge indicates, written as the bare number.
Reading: 0.5
